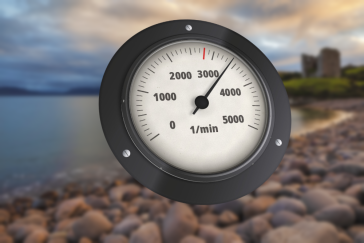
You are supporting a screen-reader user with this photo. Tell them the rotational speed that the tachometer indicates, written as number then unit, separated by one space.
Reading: 3400 rpm
